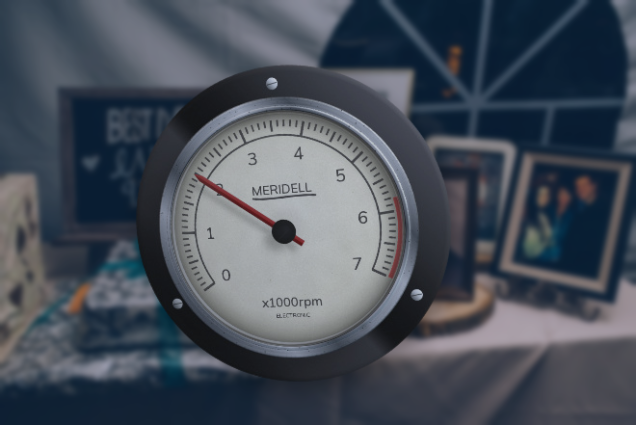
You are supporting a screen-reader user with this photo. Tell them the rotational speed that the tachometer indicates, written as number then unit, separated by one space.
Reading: 2000 rpm
